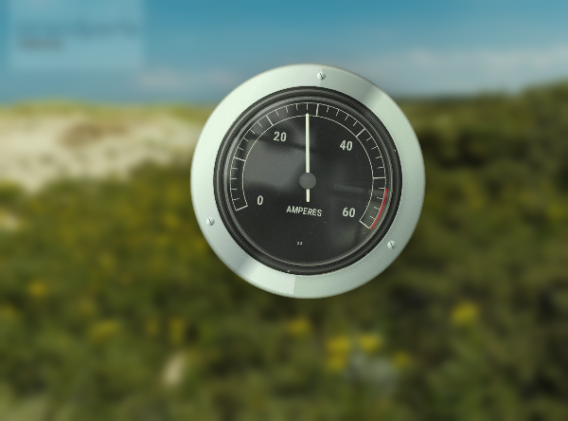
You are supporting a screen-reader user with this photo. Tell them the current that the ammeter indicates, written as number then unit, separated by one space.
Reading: 28 A
